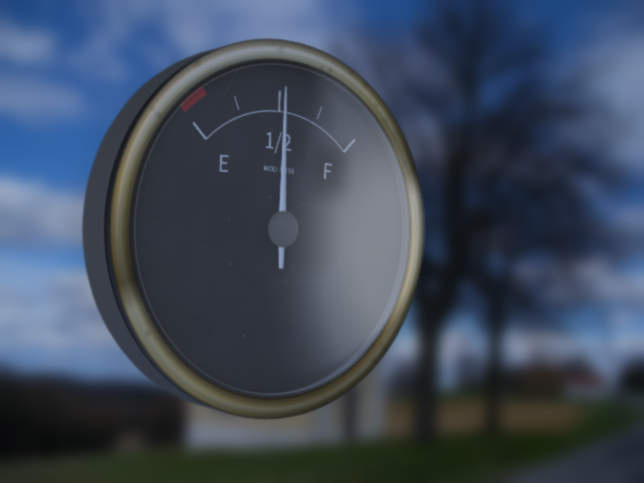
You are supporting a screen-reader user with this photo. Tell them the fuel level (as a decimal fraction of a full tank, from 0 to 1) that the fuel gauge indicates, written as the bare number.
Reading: 0.5
